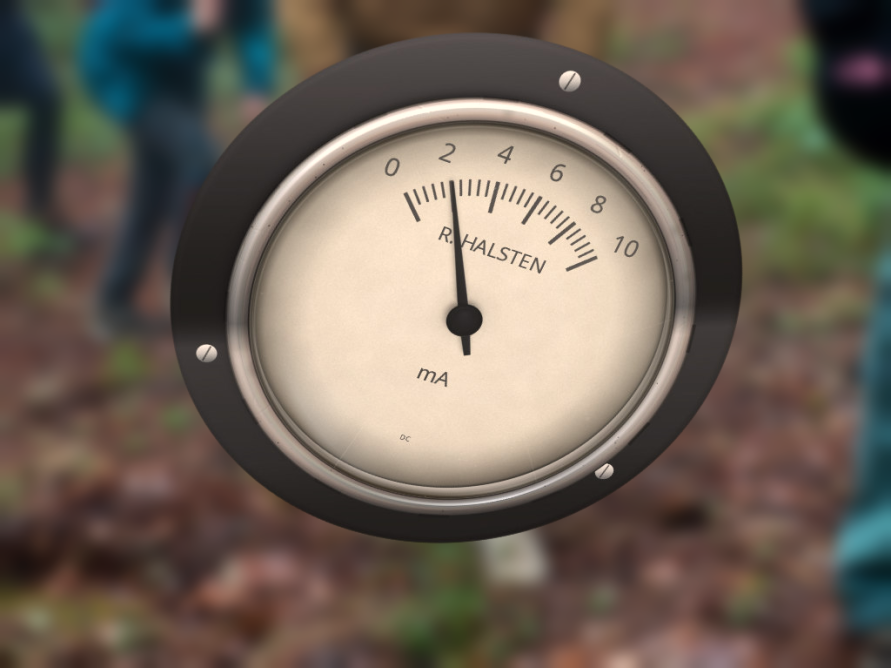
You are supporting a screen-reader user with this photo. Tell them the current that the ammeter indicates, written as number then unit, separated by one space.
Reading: 2 mA
